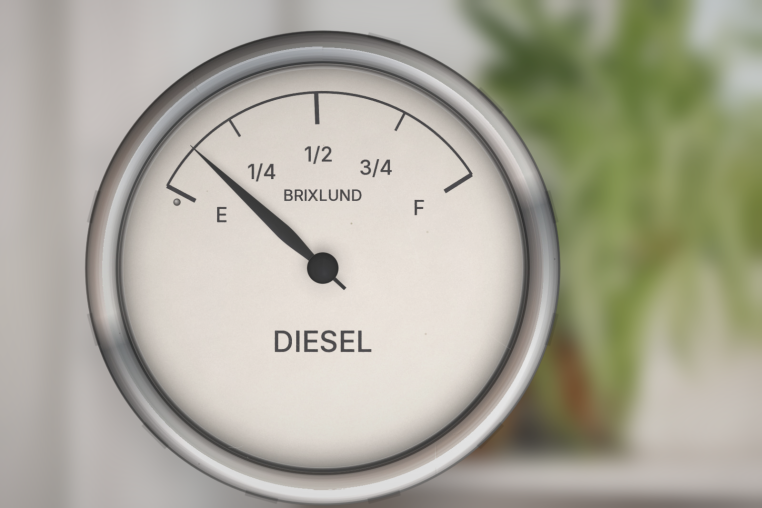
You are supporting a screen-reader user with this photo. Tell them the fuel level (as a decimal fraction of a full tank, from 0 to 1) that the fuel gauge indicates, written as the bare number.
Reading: 0.125
